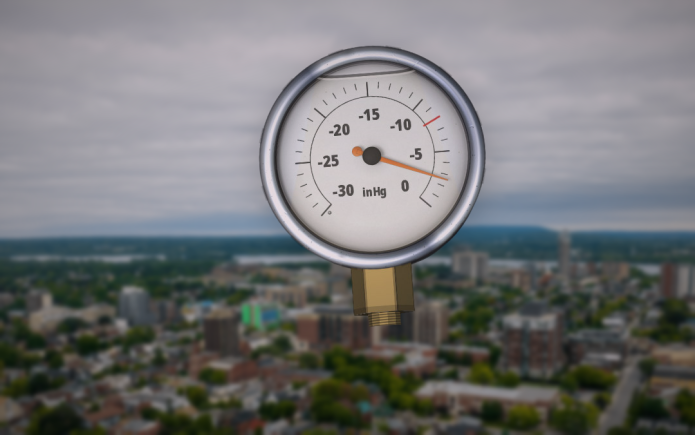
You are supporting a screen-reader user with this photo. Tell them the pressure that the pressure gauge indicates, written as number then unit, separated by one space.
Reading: -2.5 inHg
